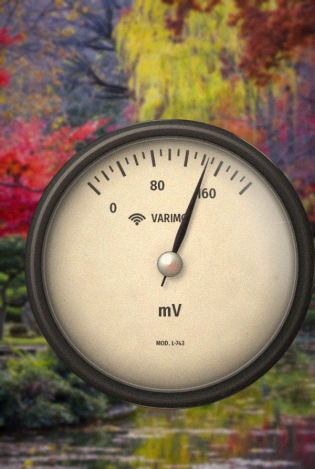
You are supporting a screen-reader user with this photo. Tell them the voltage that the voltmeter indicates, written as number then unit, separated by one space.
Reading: 145 mV
